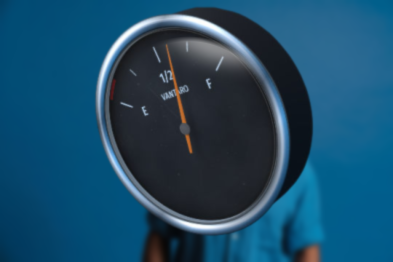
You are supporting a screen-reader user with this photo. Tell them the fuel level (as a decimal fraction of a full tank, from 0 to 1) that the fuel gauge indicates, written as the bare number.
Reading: 0.625
